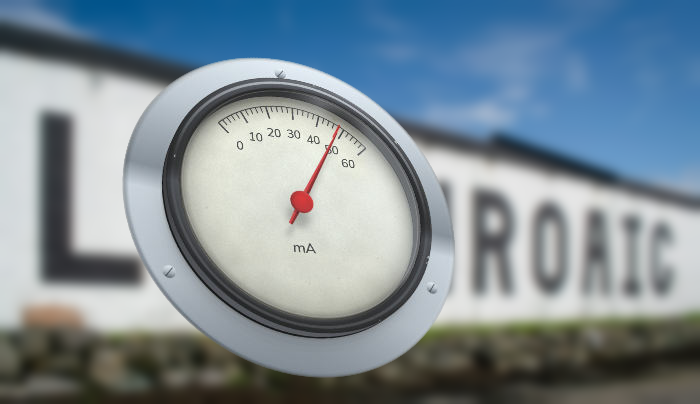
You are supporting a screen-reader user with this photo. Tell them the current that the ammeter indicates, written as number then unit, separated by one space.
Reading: 48 mA
